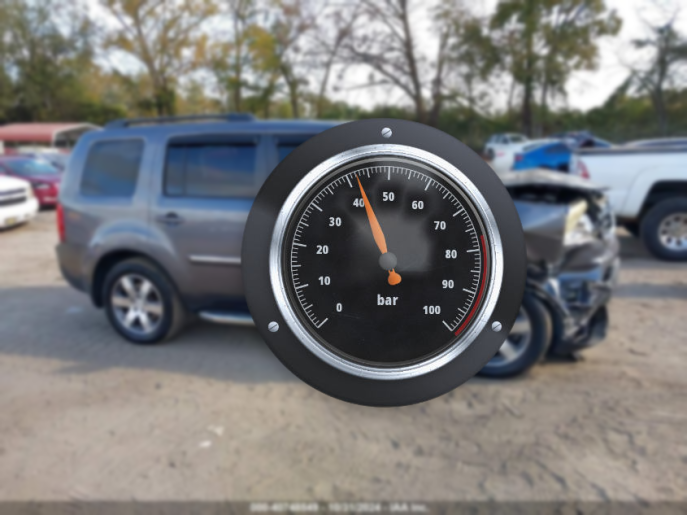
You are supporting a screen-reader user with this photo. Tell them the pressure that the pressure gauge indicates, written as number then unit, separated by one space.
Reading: 42 bar
